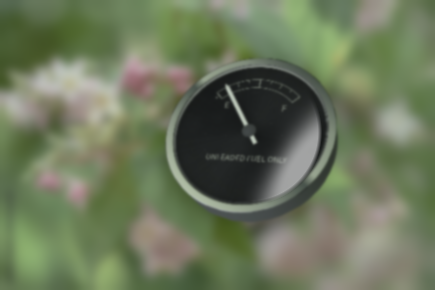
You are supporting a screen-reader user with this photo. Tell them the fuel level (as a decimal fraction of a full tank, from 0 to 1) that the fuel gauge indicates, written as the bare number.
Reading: 0.125
